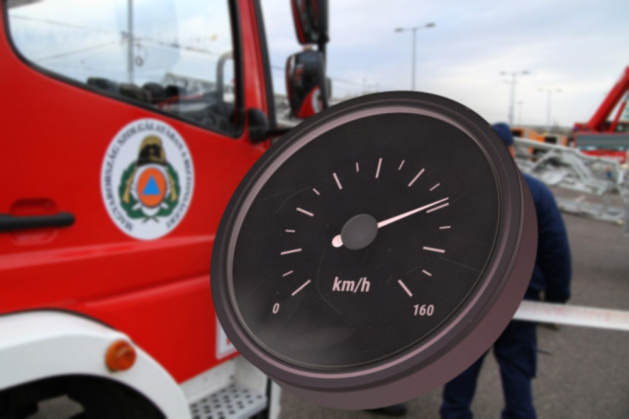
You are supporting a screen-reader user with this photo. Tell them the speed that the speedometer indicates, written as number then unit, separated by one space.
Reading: 120 km/h
